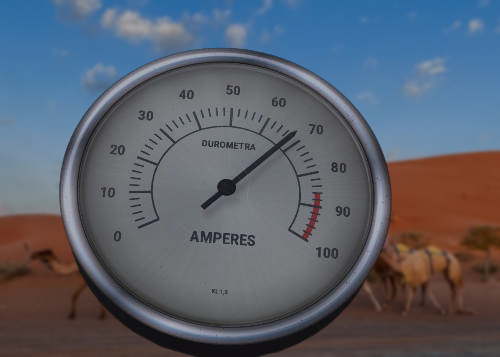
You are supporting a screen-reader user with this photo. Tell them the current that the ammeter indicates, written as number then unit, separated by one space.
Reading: 68 A
